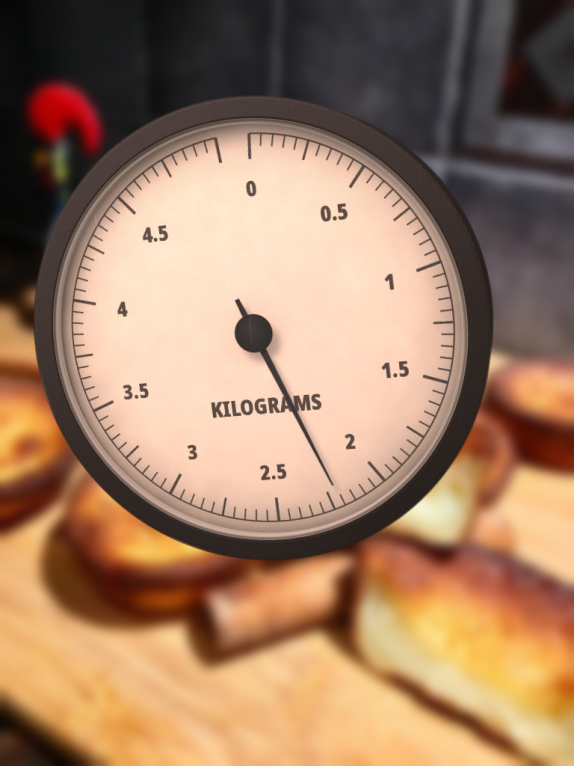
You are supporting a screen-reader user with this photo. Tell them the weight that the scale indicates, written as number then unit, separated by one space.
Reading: 2.2 kg
